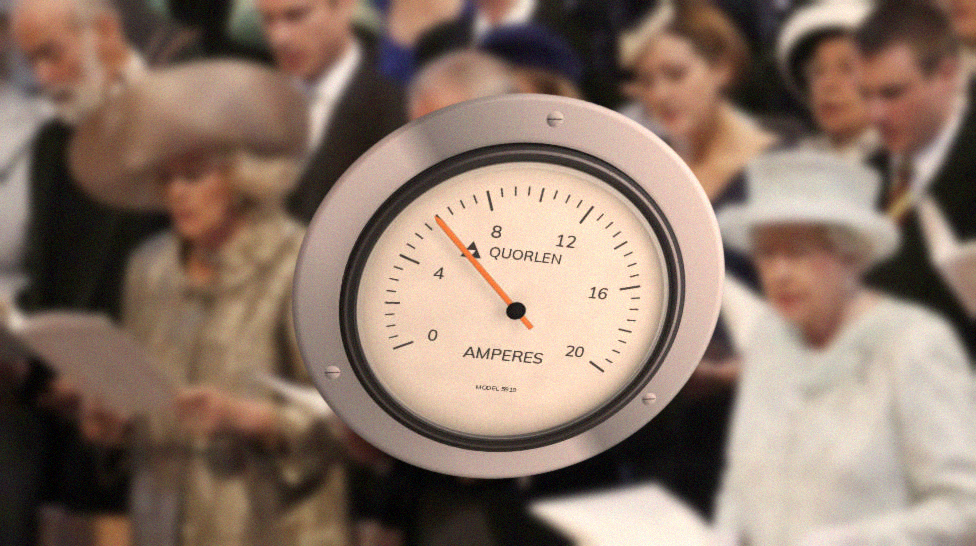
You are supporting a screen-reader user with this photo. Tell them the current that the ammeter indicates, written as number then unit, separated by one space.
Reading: 6 A
